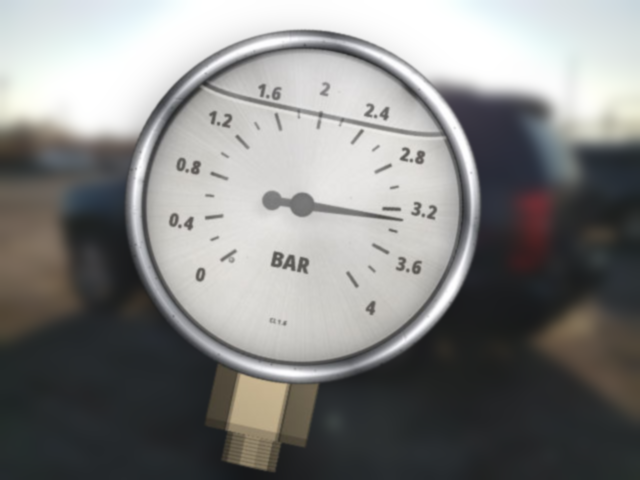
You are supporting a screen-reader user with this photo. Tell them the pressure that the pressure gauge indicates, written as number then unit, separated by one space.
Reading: 3.3 bar
